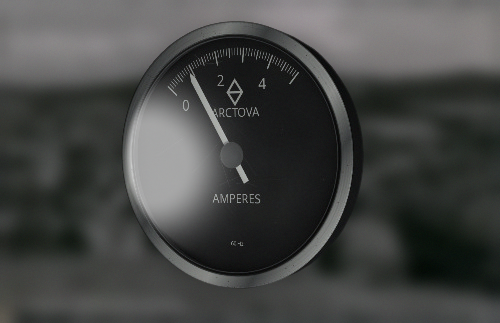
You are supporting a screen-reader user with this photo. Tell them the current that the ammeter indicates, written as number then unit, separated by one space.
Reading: 1 A
